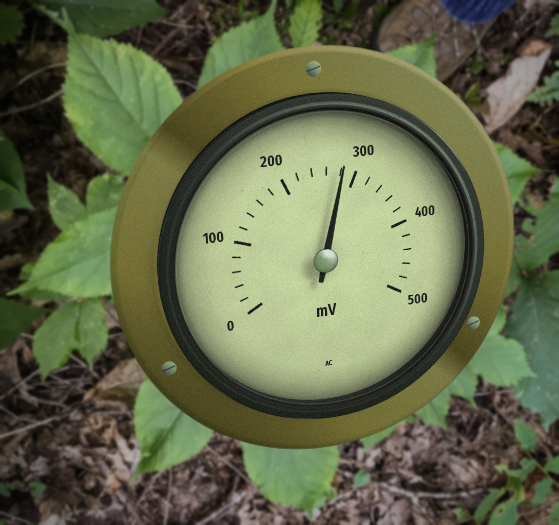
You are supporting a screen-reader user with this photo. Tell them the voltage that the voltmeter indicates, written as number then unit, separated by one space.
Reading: 280 mV
